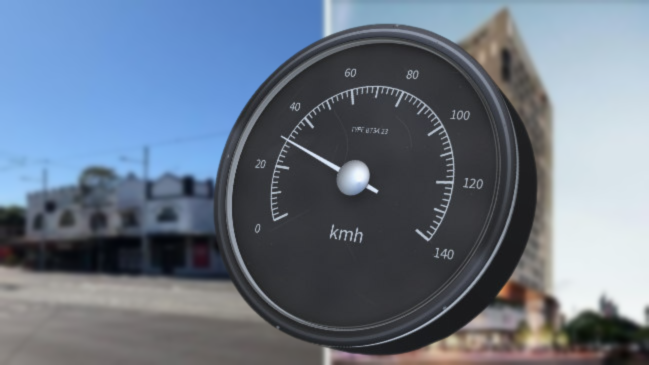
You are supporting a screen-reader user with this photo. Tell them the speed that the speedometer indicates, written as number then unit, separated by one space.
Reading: 30 km/h
